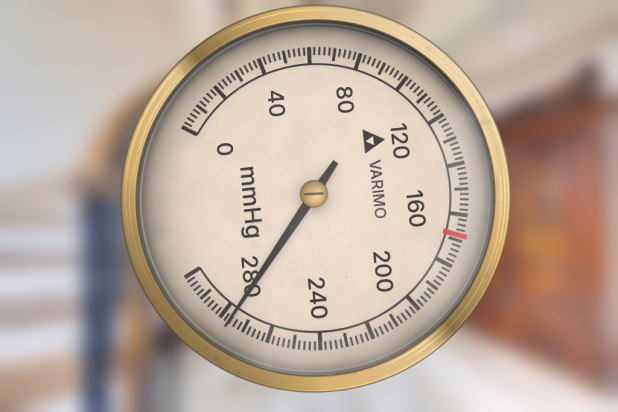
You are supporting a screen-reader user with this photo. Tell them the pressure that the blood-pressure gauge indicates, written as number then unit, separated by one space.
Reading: 276 mmHg
